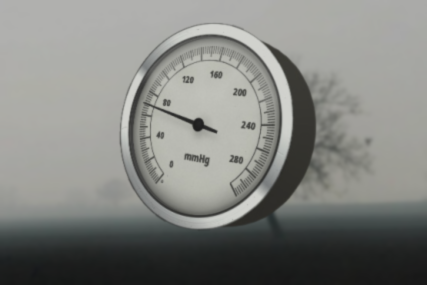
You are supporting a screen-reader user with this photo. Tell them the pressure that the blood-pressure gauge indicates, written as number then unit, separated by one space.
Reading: 70 mmHg
